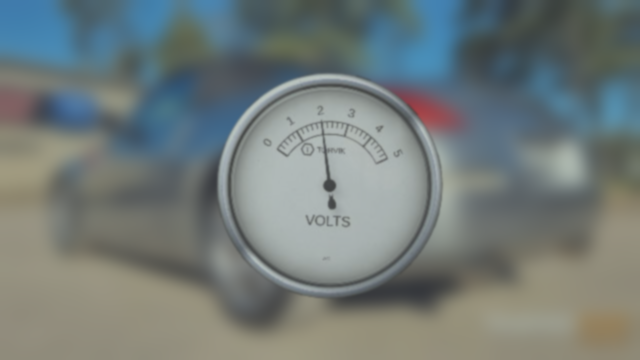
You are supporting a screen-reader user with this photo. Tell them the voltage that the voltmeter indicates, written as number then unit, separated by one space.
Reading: 2 V
